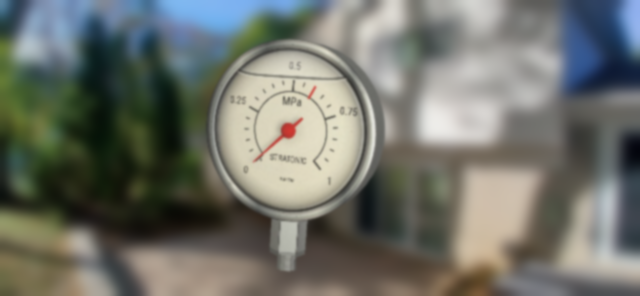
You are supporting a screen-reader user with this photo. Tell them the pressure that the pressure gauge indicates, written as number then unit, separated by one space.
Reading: 0 MPa
